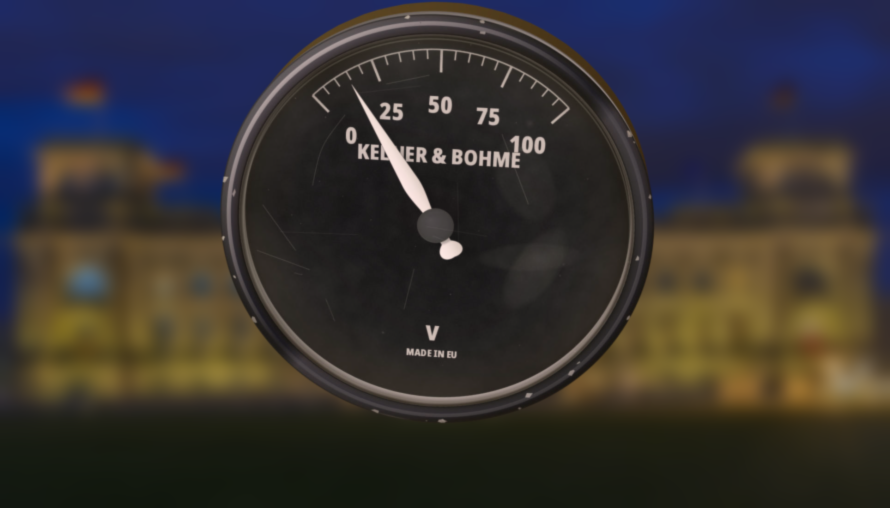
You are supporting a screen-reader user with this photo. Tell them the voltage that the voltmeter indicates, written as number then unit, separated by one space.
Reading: 15 V
